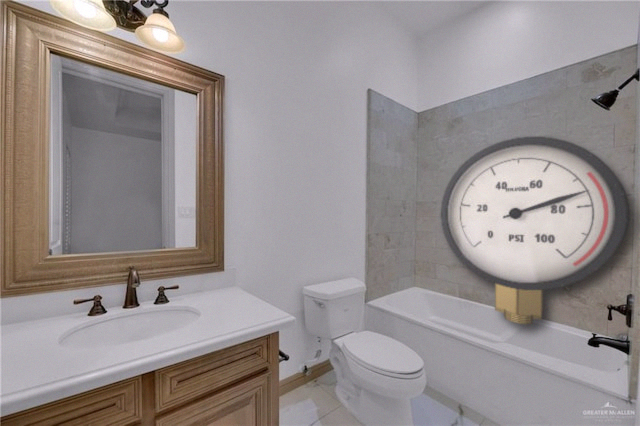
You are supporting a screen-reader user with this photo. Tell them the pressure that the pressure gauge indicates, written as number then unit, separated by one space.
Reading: 75 psi
